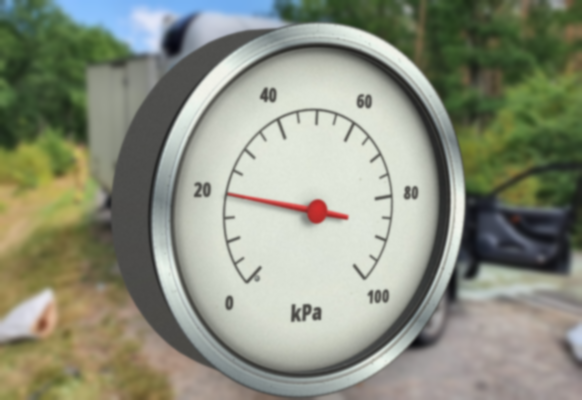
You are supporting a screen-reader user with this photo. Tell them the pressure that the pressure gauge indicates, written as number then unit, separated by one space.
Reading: 20 kPa
